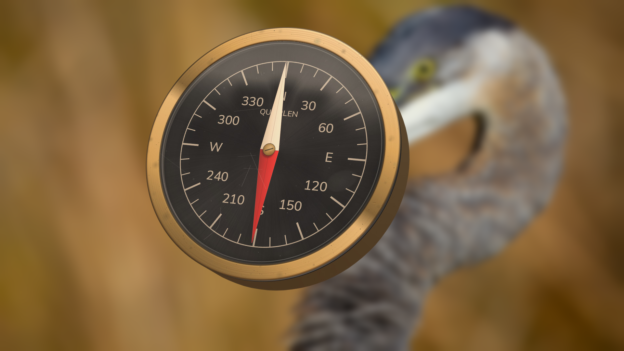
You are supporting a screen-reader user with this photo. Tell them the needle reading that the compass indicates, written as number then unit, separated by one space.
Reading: 180 °
